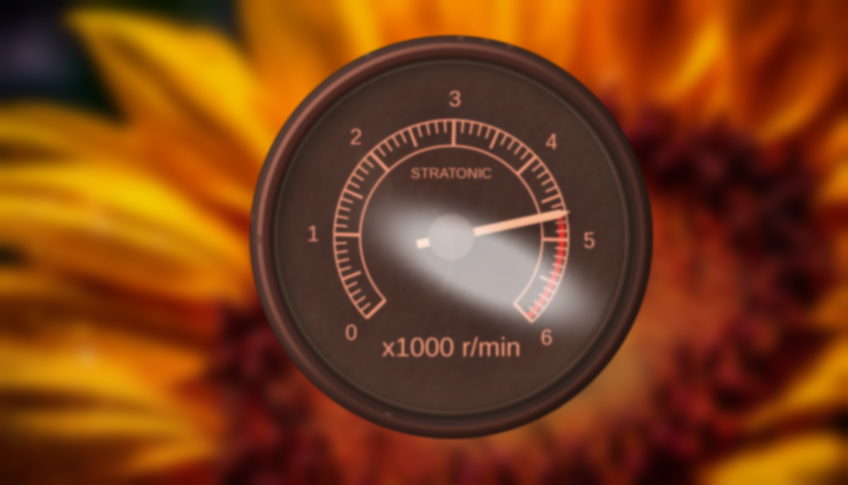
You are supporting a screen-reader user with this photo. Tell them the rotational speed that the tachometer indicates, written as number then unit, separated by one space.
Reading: 4700 rpm
